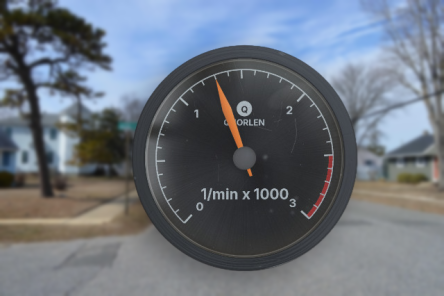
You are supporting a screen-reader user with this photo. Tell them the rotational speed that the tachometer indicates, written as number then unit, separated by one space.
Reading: 1300 rpm
